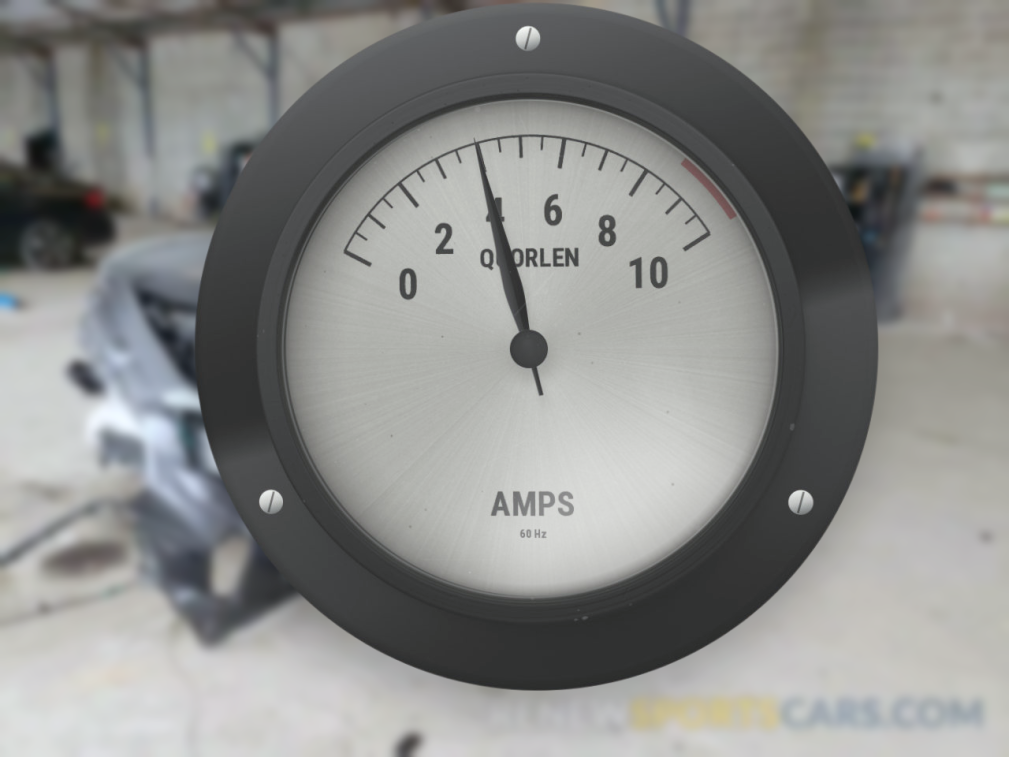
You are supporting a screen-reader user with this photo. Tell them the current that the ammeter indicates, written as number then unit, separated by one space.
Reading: 4 A
